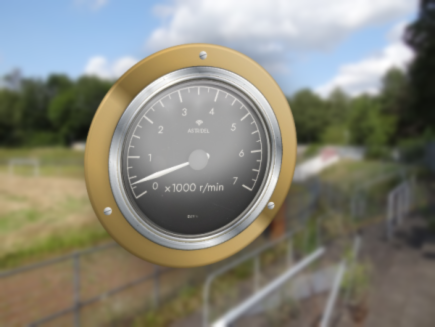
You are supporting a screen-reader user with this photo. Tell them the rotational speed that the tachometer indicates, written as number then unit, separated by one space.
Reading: 375 rpm
